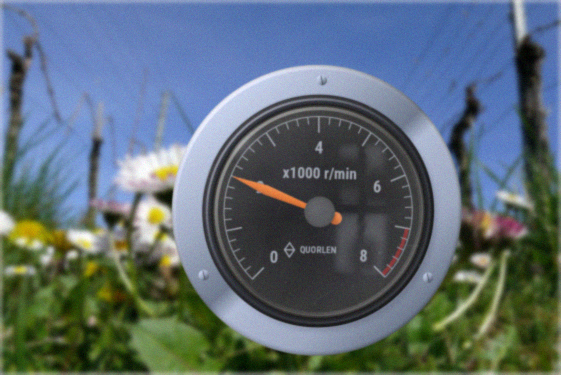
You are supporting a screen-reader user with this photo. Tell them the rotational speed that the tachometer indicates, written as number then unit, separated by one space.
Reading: 2000 rpm
